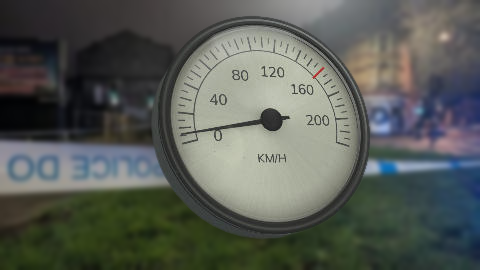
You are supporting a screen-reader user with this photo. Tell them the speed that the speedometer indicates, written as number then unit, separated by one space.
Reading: 5 km/h
